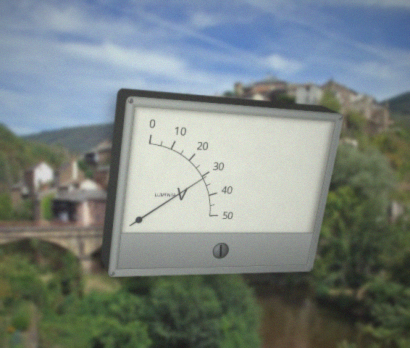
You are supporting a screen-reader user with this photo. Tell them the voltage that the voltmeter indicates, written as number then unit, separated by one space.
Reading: 30 V
